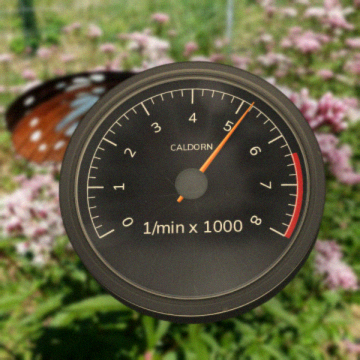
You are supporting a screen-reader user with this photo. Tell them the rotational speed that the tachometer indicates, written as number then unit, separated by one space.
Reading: 5200 rpm
